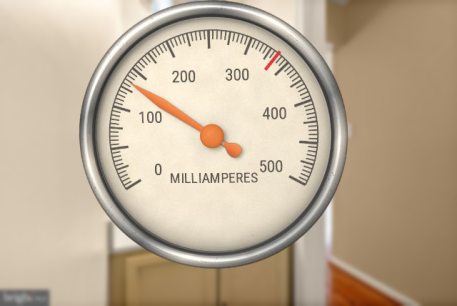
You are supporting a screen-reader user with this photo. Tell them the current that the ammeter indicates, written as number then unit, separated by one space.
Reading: 135 mA
